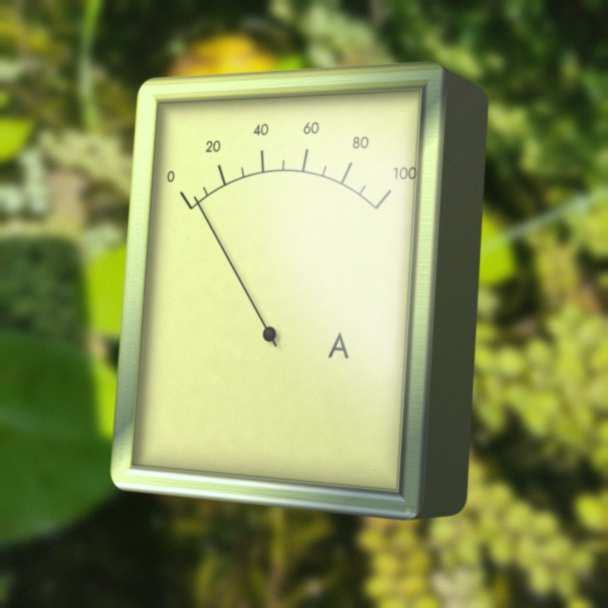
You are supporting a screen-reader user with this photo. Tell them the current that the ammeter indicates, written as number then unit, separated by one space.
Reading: 5 A
